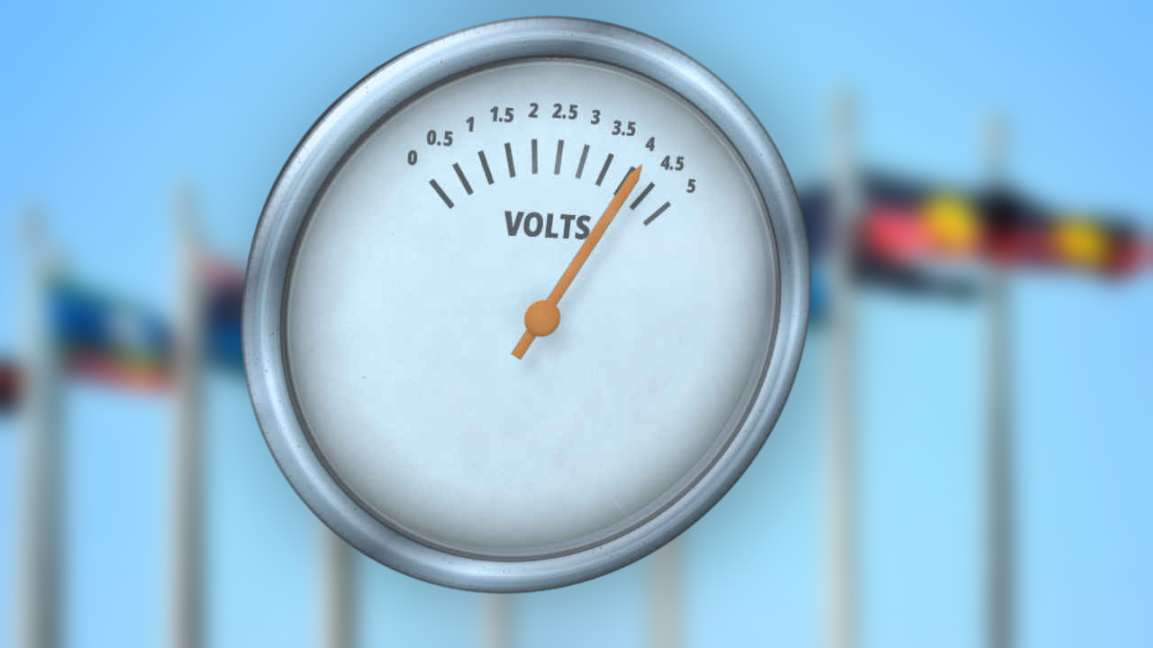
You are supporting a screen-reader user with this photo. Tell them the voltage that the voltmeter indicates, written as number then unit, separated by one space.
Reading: 4 V
